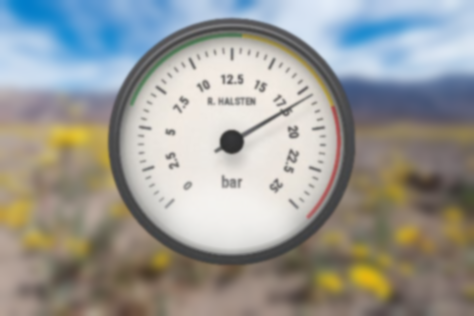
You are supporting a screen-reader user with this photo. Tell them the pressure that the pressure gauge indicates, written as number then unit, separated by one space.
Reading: 18 bar
